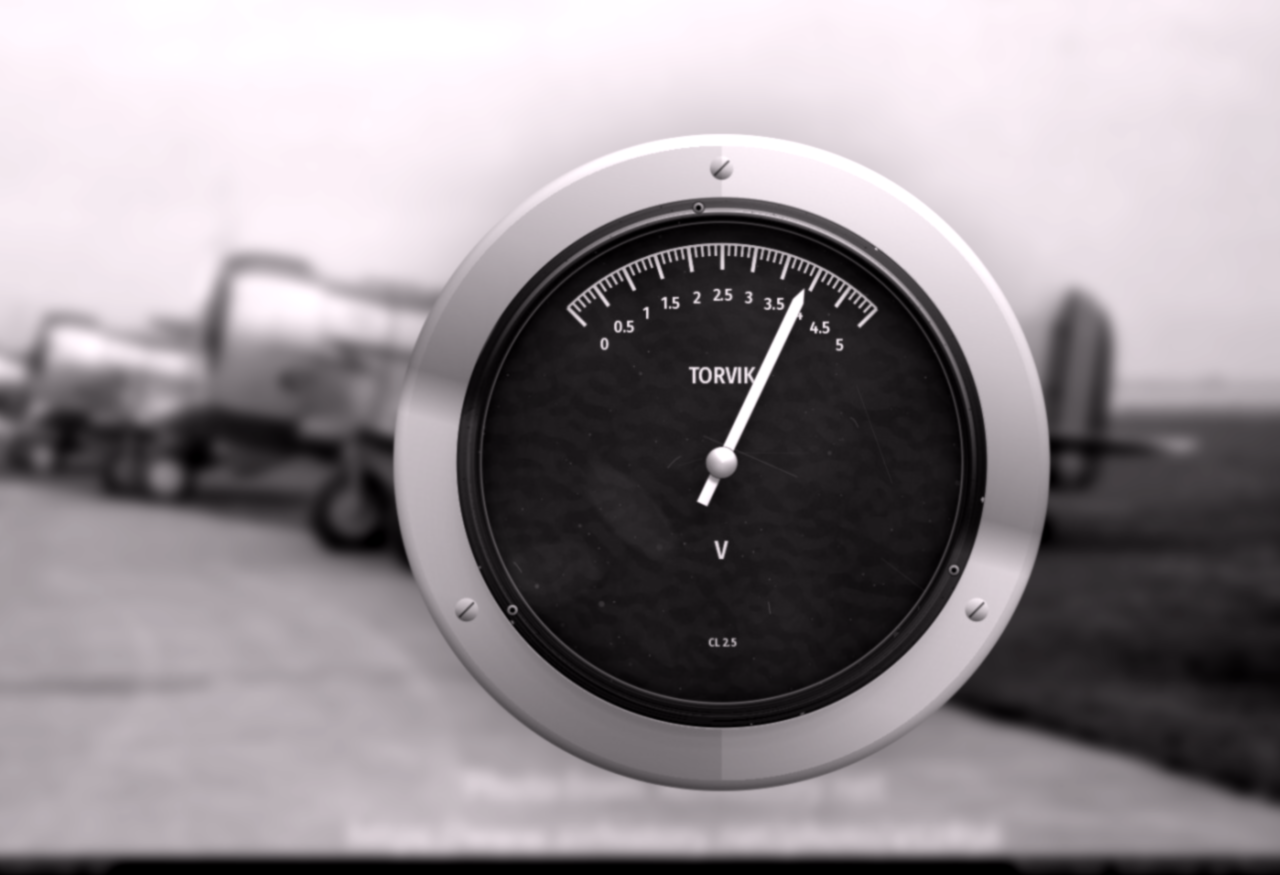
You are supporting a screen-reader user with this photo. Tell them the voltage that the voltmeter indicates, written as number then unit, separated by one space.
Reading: 3.9 V
